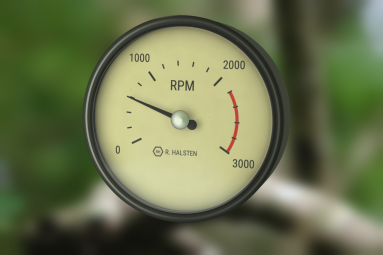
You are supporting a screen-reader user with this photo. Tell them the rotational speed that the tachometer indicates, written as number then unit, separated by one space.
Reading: 600 rpm
